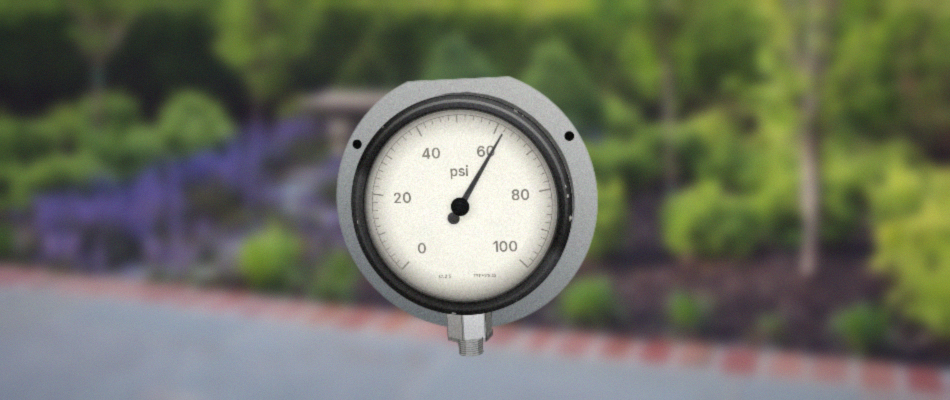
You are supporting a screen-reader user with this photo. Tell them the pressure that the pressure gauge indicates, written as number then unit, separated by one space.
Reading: 62 psi
